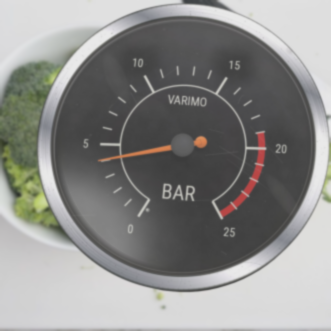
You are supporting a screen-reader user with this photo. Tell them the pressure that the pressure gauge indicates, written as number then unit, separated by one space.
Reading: 4 bar
